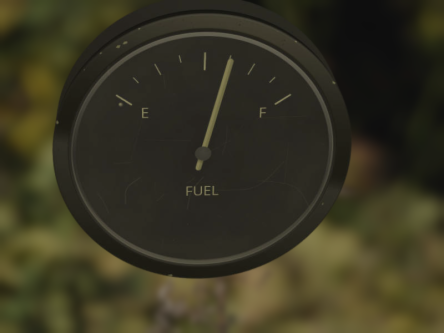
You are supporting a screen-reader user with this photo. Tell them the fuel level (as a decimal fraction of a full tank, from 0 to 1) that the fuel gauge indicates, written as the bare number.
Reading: 0.625
